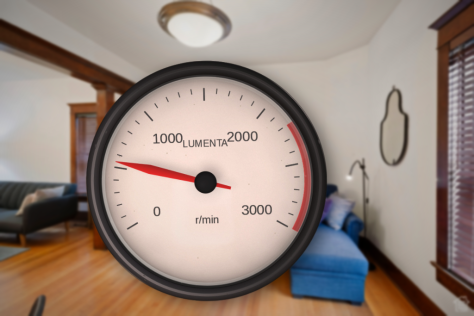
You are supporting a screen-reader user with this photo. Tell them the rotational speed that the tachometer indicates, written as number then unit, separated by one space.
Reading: 550 rpm
